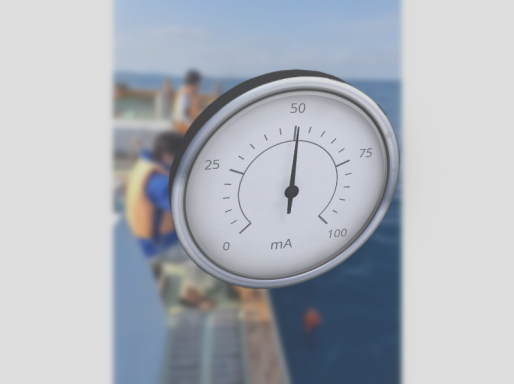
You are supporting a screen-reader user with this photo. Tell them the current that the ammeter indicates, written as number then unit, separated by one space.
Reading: 50 mA
